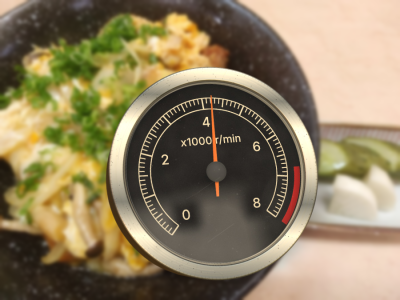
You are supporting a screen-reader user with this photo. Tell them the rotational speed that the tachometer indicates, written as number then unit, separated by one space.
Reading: 4200 rpm
